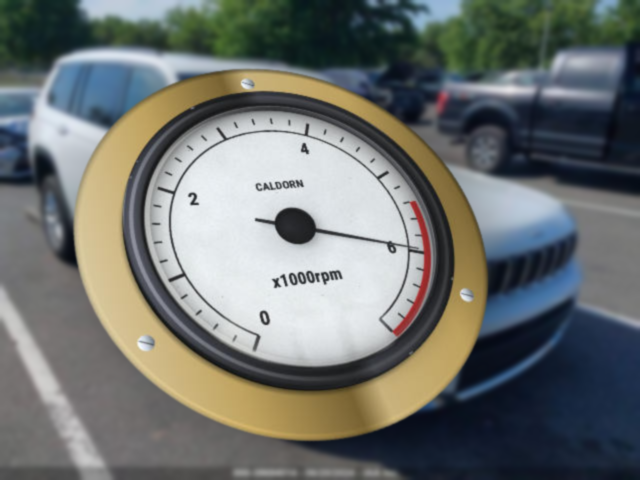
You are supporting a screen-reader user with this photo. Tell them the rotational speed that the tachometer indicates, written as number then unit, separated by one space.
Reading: 6000 rpm
